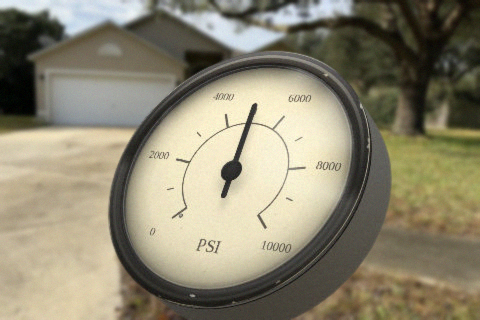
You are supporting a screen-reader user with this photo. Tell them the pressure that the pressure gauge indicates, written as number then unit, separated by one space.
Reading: 5000 psi
